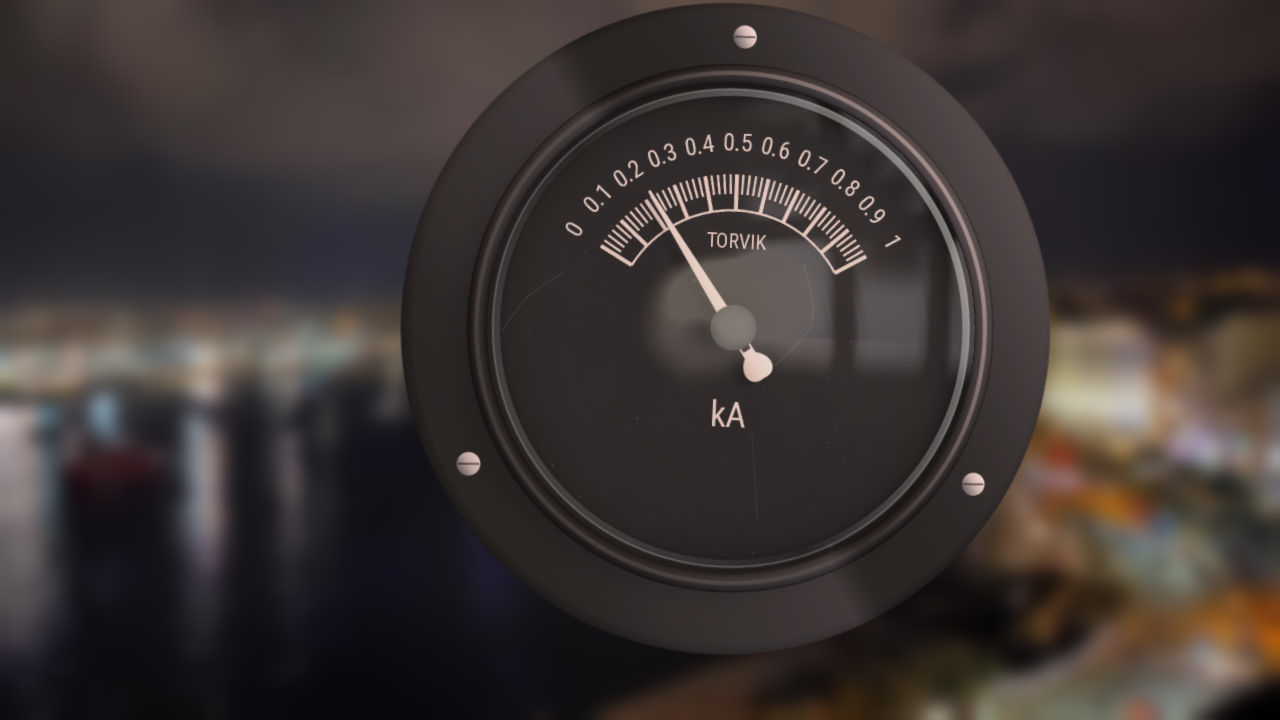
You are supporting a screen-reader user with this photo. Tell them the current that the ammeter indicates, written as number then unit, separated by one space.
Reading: 0.22 kA
